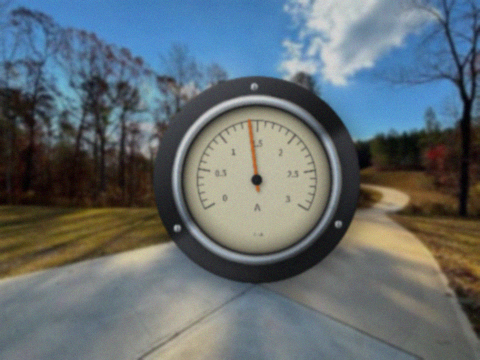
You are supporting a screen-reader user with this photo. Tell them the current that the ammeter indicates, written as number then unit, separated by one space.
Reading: 1.4 A
